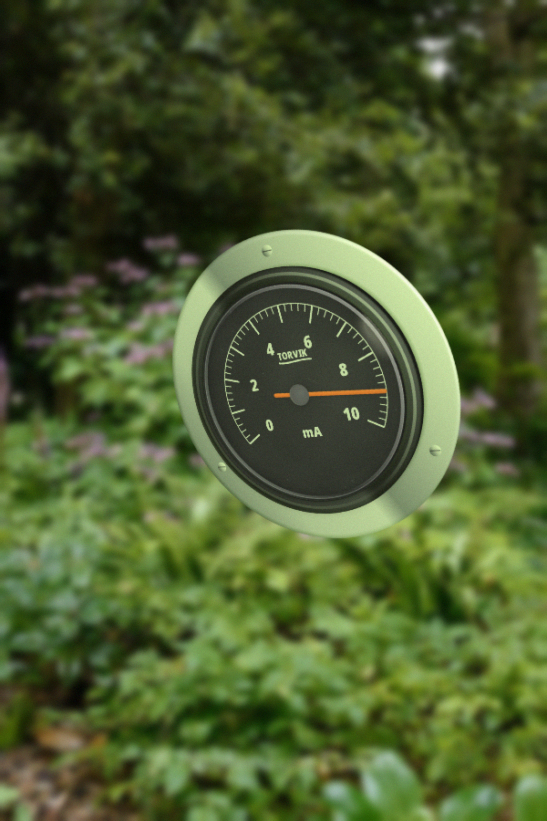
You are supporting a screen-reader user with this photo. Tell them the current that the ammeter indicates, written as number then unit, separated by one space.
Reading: 9 mA
